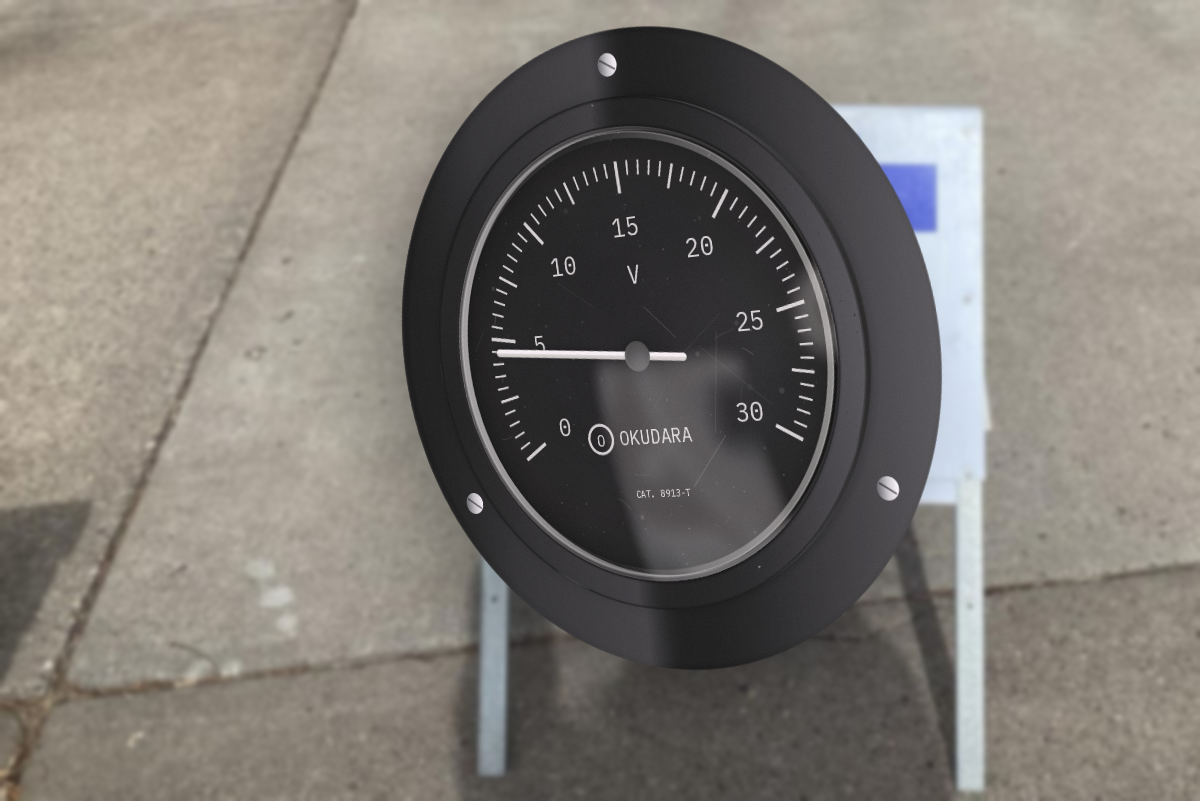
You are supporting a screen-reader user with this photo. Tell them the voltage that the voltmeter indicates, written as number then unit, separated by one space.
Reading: 4.5 V
